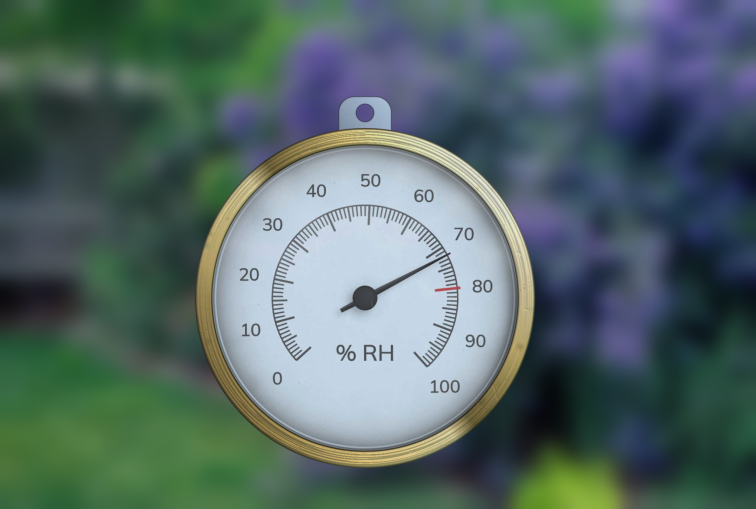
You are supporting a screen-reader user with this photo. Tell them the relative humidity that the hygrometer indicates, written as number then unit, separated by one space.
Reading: 72 %
